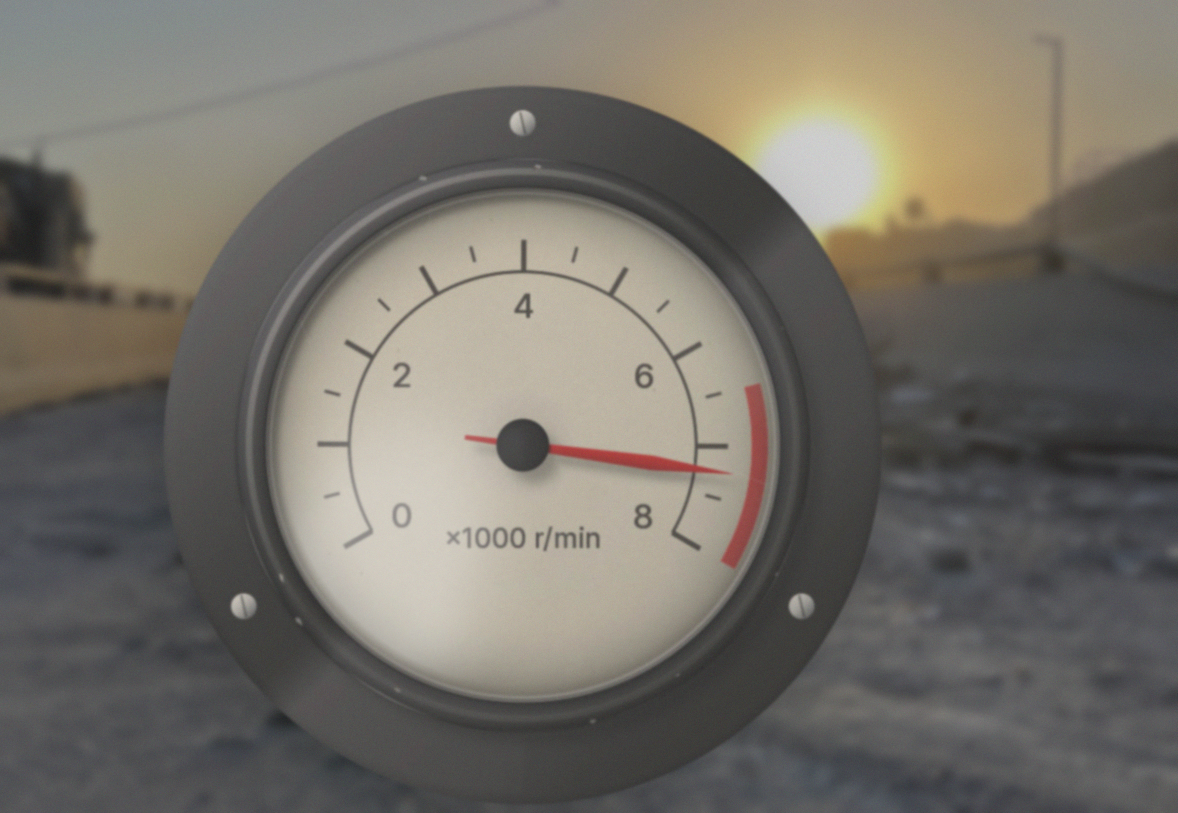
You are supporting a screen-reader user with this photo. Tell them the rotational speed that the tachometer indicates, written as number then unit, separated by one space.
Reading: 7250 rpm
